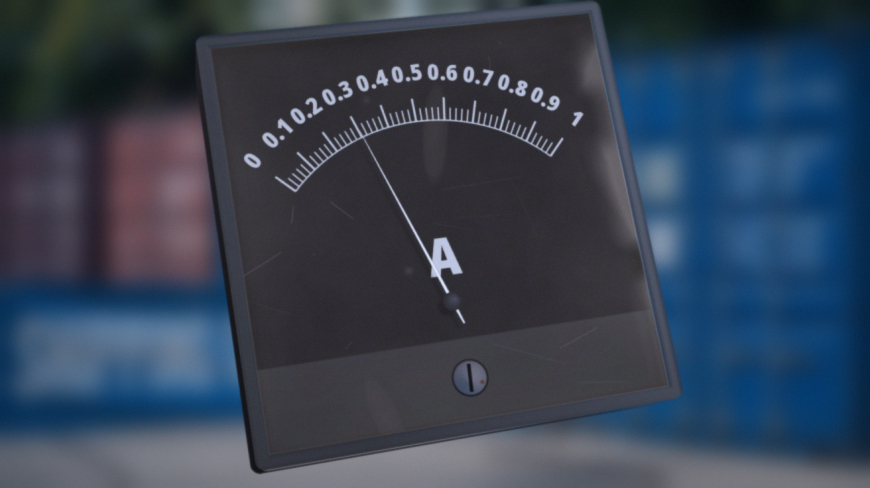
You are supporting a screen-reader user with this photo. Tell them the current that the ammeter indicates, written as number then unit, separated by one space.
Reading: 0.3 A
